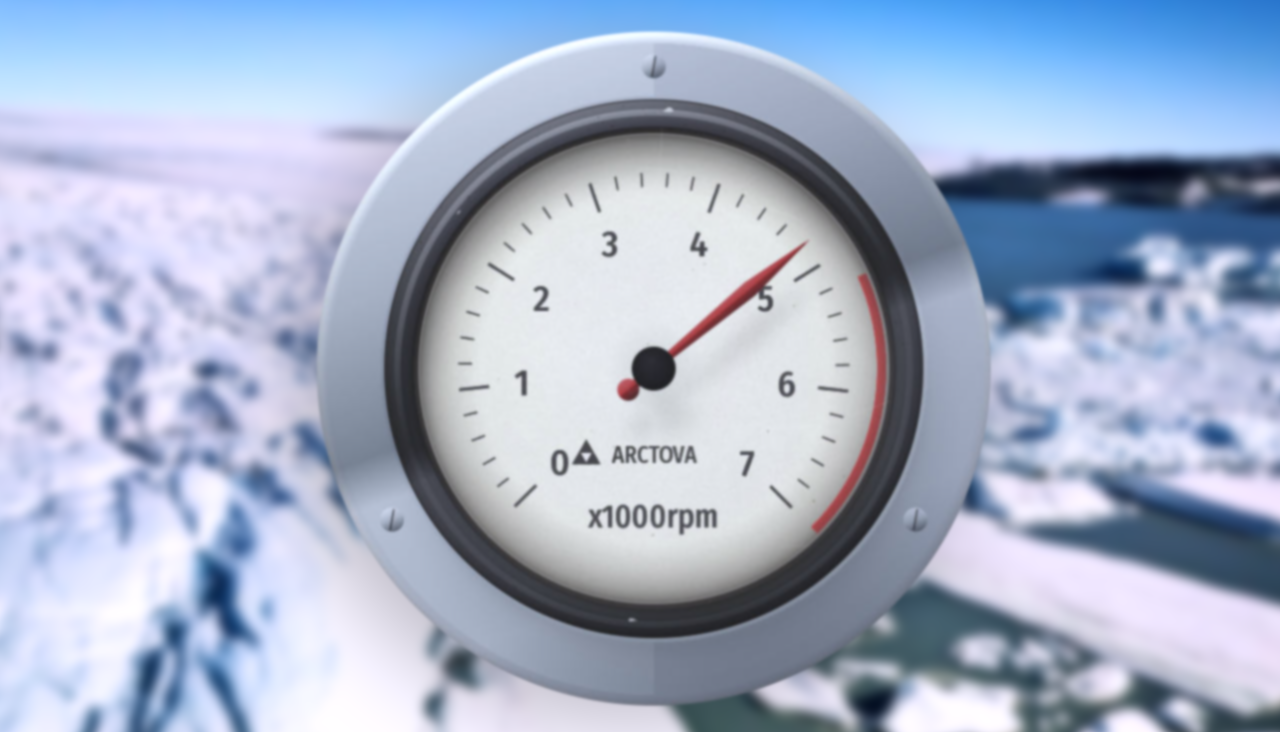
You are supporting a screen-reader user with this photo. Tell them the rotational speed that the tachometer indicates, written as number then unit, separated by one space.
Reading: 4800 rpm
